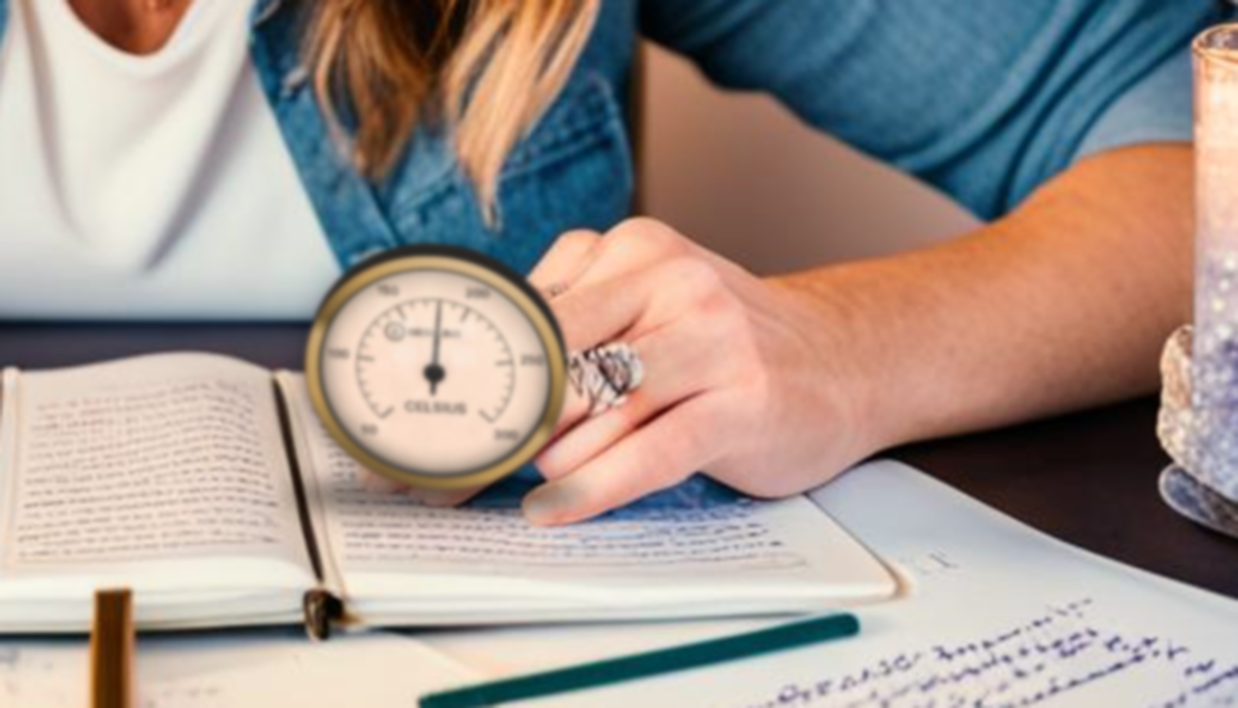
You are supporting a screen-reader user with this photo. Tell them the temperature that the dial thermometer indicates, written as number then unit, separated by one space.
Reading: 180 °C
